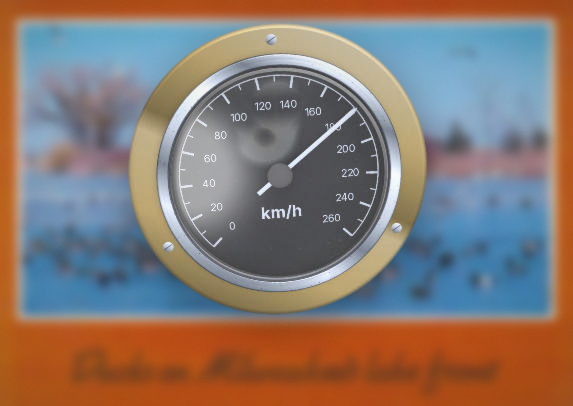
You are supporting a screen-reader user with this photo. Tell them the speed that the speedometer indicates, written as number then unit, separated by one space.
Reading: 180 km/h
